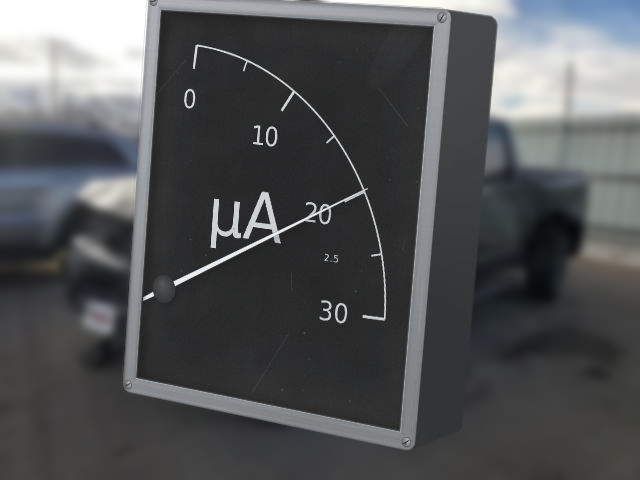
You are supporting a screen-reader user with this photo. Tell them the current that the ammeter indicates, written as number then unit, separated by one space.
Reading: 20 µA
